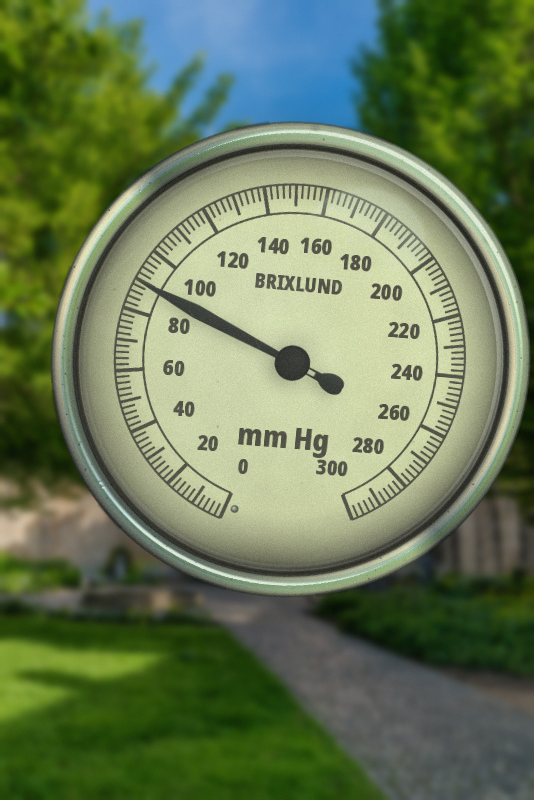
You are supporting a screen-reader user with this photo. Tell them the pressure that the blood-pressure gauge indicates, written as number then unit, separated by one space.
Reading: 90 mmHg
